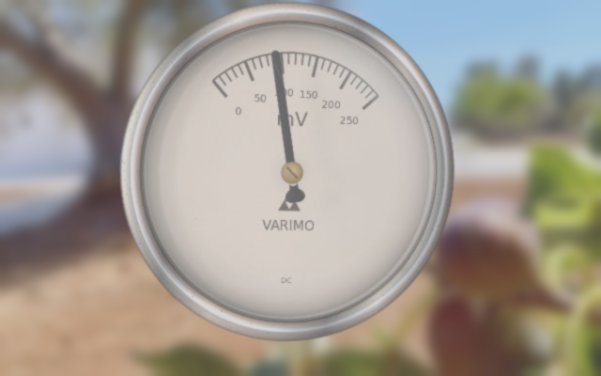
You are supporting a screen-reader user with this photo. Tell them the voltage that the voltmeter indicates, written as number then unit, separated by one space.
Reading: 90 mV
